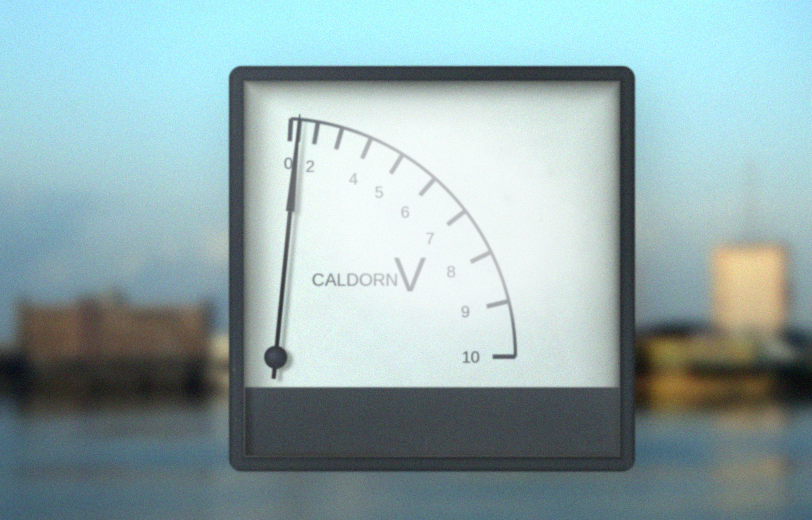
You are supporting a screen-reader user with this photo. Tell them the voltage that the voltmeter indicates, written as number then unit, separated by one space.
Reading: 1 V
